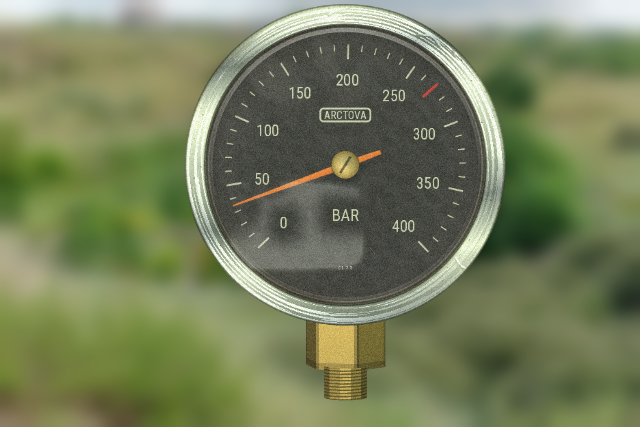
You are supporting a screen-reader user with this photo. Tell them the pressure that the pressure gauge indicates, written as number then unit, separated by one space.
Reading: 35 bar
